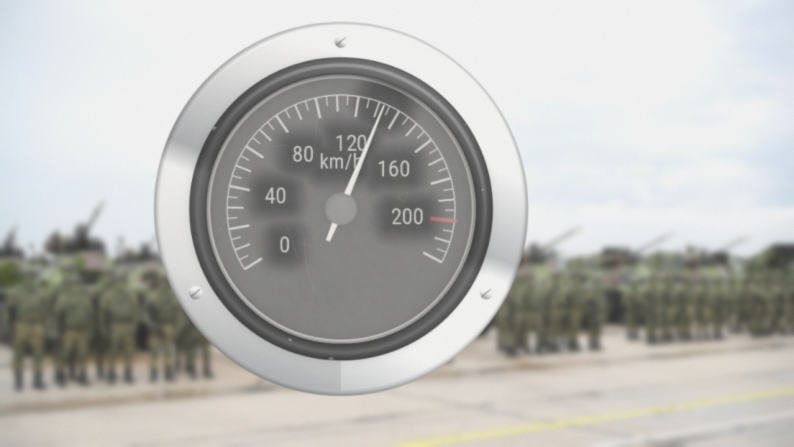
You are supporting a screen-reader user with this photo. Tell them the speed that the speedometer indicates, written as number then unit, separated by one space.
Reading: 132.5 km/h
